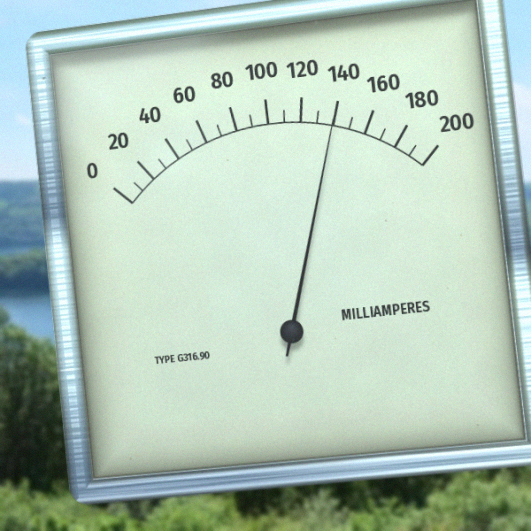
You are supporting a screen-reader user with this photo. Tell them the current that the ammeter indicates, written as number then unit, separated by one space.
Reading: 140 mA
